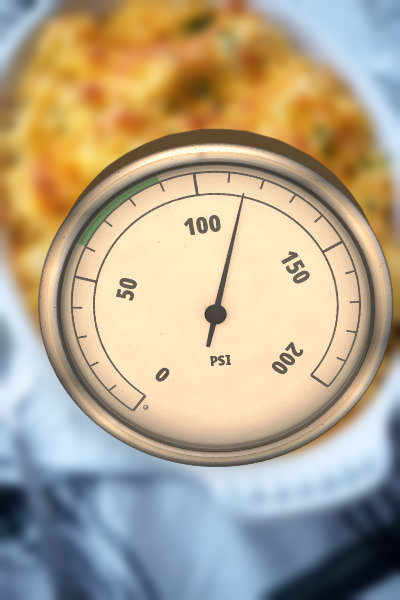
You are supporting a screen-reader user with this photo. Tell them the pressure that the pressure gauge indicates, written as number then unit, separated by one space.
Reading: 115 psi
